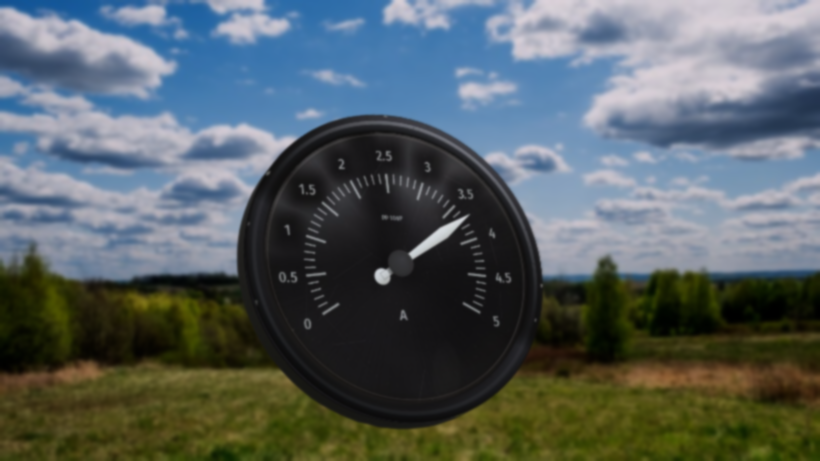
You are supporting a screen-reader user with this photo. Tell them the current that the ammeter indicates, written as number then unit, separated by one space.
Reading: 3.7 A
